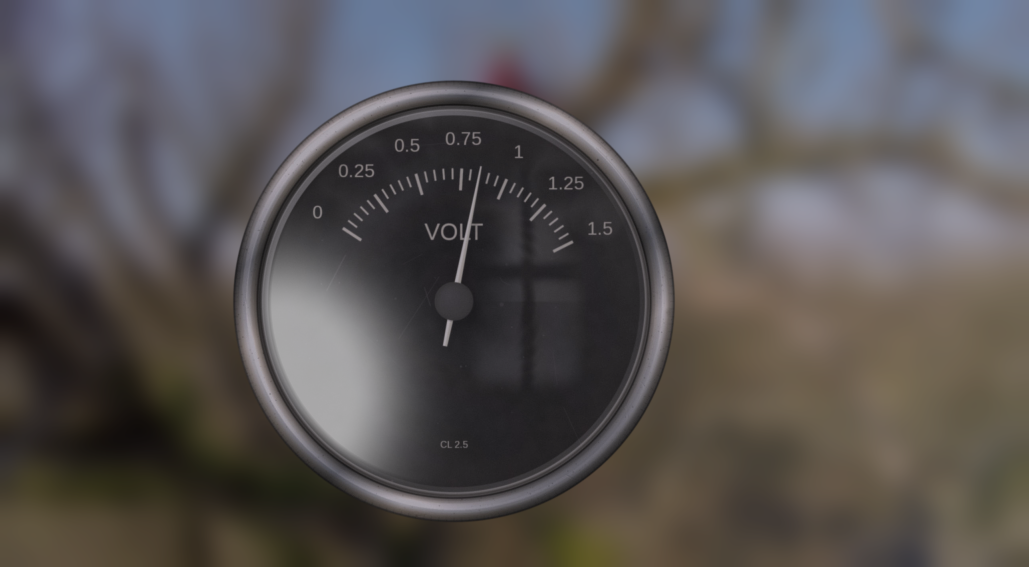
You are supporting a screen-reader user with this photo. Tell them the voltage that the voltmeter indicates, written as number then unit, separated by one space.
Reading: 0.85 V
